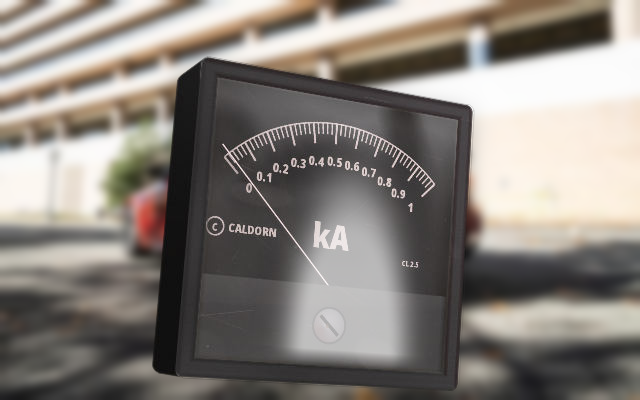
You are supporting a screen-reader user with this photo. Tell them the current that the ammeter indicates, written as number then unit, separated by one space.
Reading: 0.02 kA
